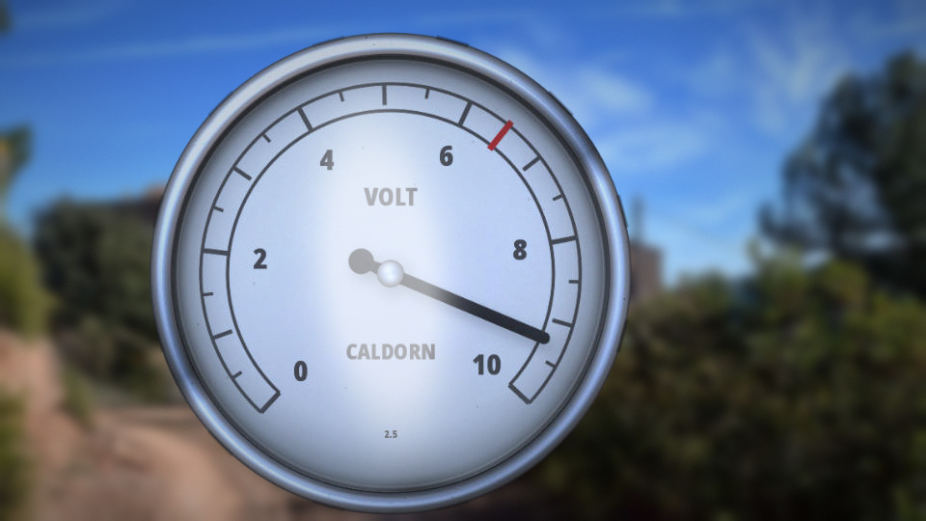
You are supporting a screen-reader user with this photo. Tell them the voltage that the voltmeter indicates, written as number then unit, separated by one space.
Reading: 9.25 V
